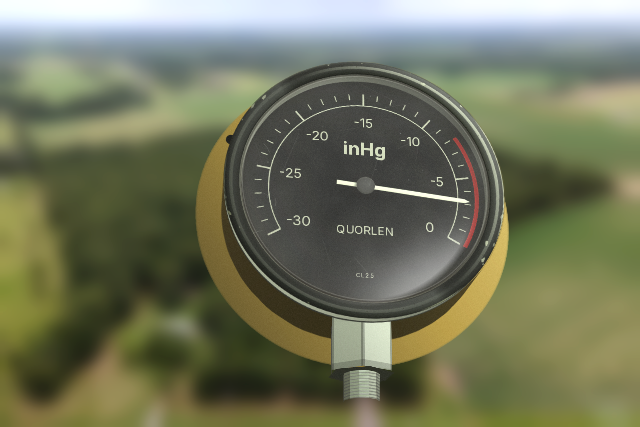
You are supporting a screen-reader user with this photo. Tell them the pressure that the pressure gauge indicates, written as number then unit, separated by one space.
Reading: -3 inHg
